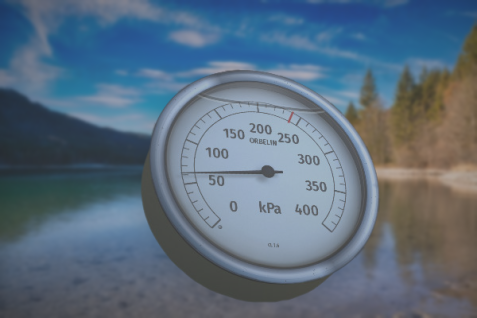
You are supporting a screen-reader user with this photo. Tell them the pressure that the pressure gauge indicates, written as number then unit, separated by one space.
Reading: 60 kPa
